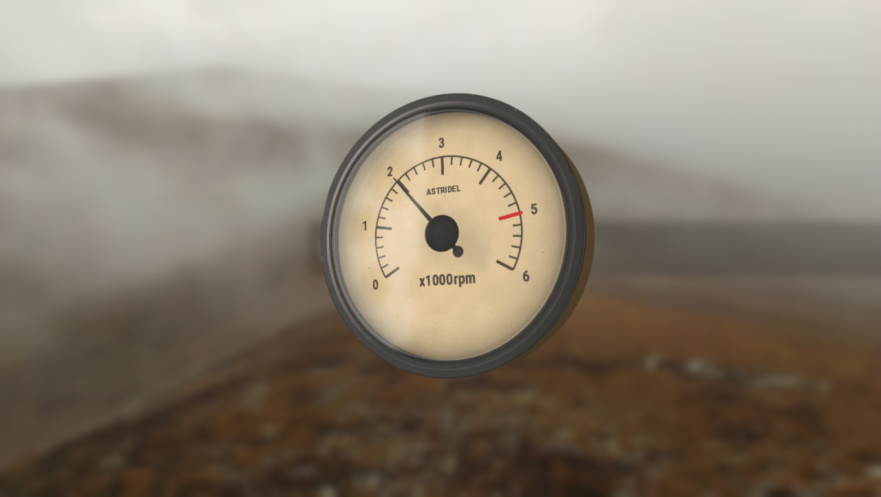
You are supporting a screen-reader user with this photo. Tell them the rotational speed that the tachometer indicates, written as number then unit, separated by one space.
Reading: 2000 rpm
